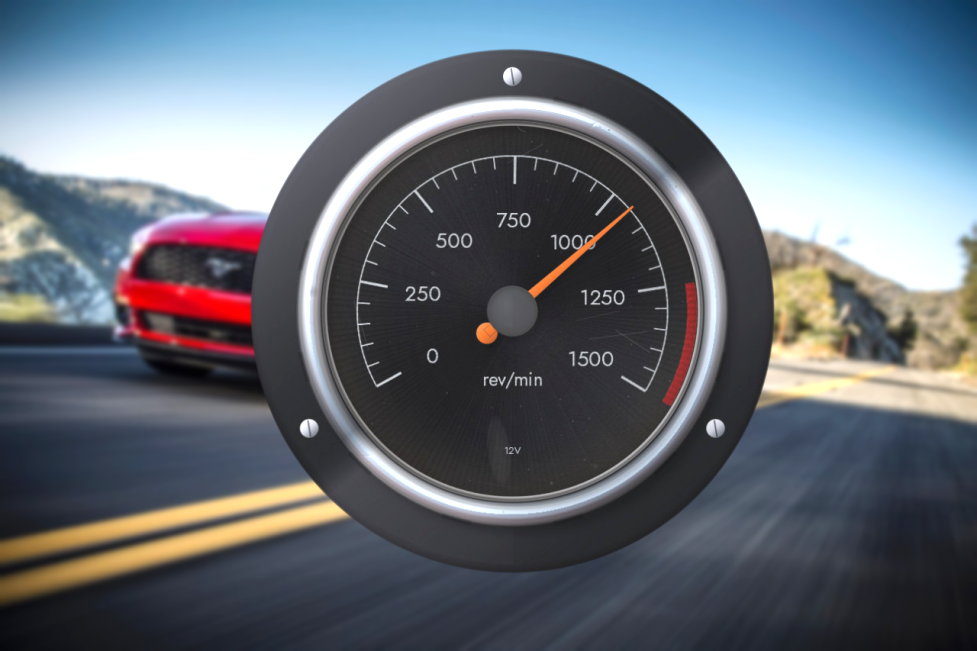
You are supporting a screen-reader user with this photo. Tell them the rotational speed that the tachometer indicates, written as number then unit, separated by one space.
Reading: 1050 rpm
